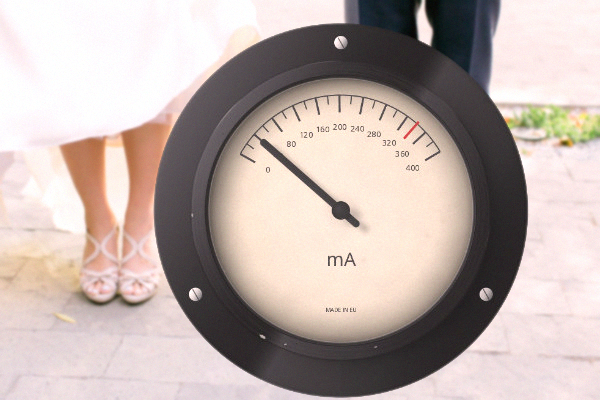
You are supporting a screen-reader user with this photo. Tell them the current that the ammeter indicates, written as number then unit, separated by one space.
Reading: 40 mA
